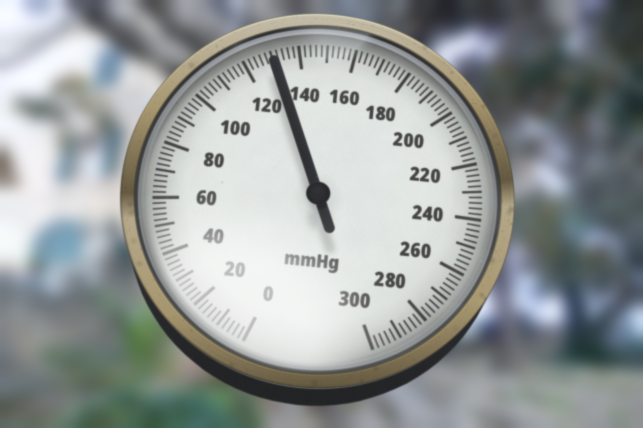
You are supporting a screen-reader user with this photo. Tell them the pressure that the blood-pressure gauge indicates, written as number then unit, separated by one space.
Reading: 130 mmHg
